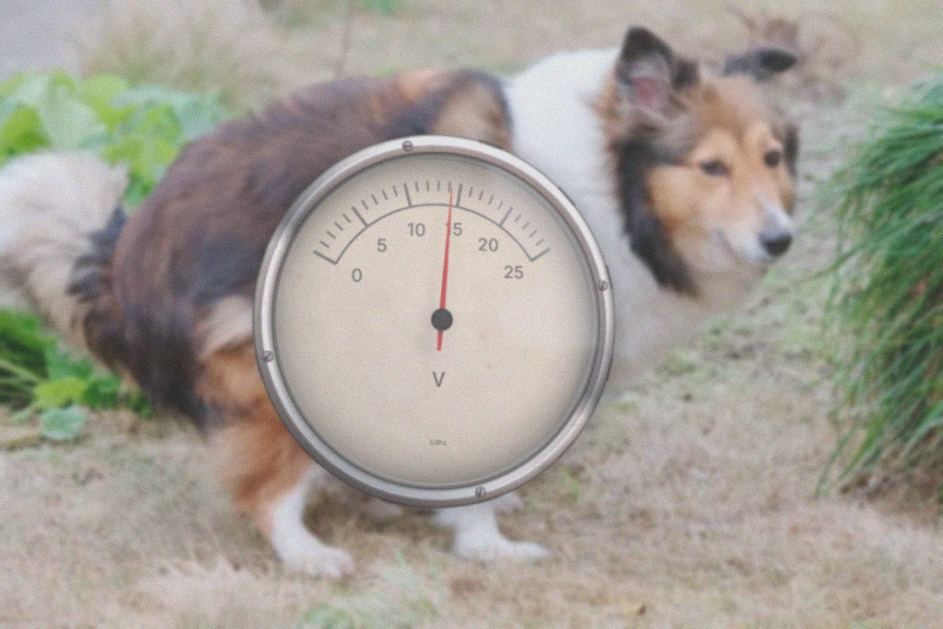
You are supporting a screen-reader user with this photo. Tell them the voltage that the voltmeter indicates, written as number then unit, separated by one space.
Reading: 14 V
